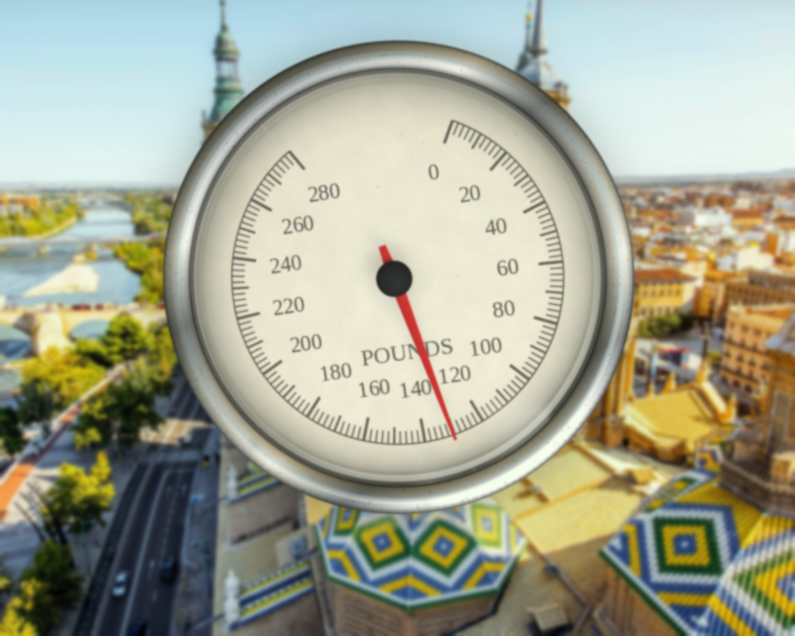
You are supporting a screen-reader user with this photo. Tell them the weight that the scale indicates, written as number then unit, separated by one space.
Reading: 130 lb
